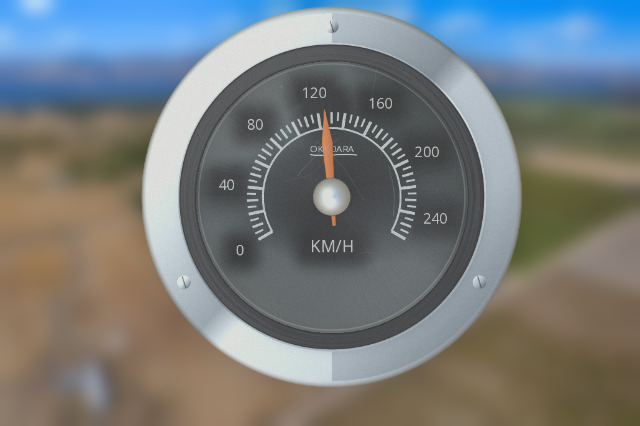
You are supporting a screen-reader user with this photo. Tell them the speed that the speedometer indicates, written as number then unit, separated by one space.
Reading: 125 km/h
